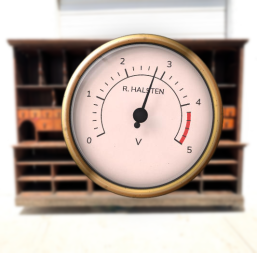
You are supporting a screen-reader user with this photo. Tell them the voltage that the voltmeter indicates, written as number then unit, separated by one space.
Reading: 2.8 V
